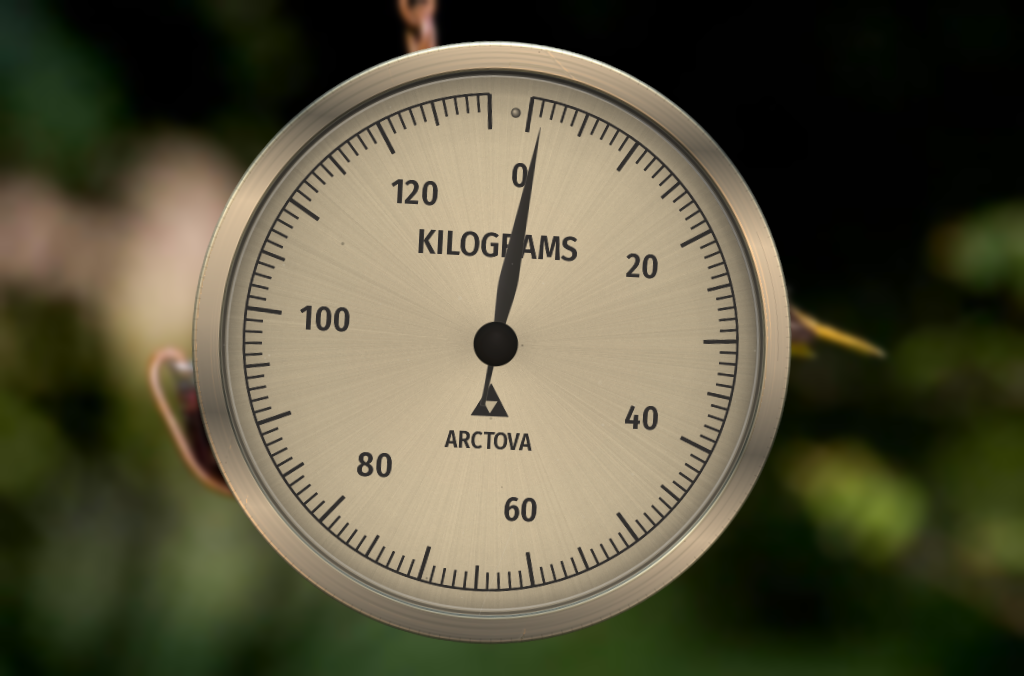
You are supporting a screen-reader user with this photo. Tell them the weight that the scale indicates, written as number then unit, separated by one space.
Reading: 1 kg
